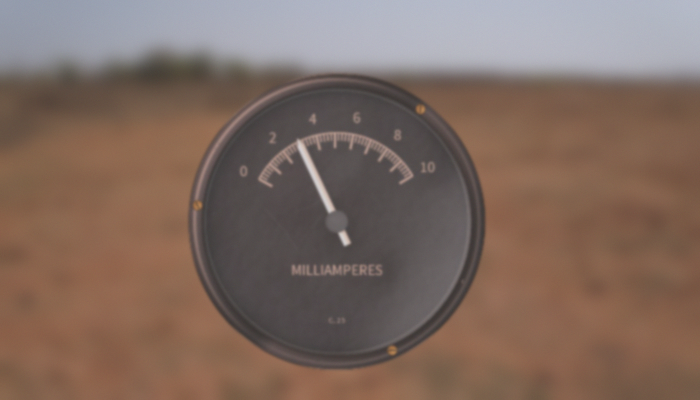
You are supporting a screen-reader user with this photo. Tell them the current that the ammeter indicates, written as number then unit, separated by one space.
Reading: 3 mA
